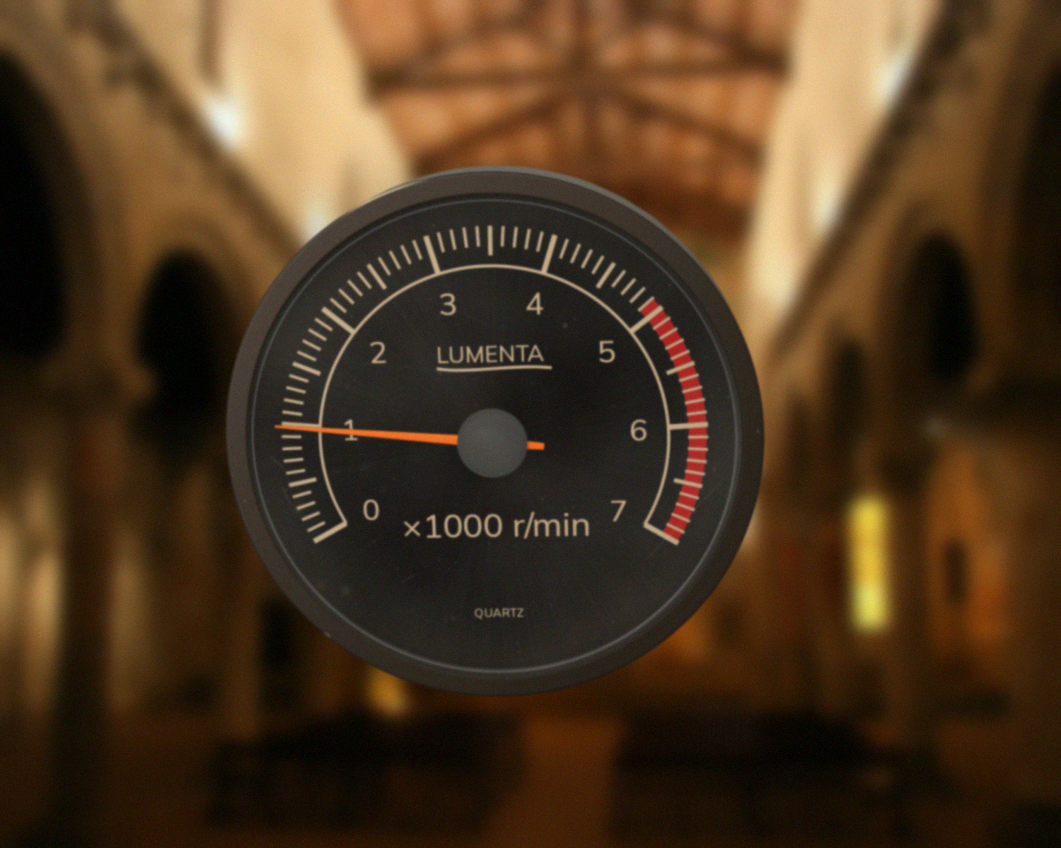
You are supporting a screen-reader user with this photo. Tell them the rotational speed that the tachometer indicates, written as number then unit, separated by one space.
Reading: 1000 rpm
